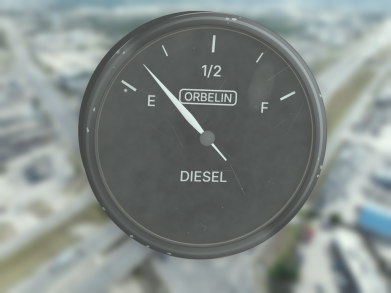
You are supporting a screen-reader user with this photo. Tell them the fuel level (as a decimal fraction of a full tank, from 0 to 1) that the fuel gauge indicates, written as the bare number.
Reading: 0.125
